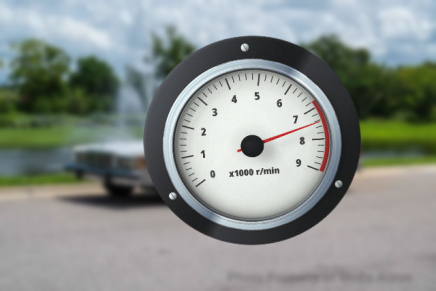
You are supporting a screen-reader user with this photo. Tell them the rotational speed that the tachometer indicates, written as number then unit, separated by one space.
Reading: 7400 rpm
